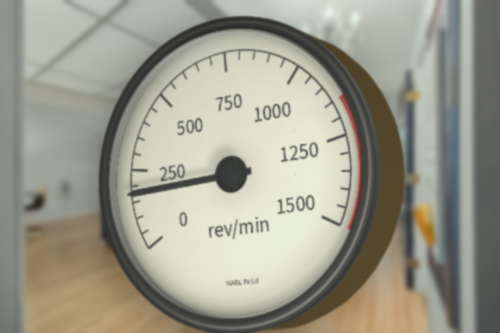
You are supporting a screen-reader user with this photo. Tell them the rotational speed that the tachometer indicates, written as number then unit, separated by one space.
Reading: 175 rpm
